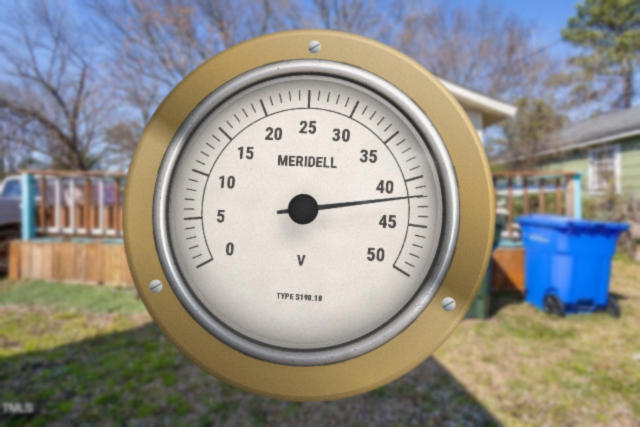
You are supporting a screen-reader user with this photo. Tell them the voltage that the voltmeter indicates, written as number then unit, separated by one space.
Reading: 42 V
